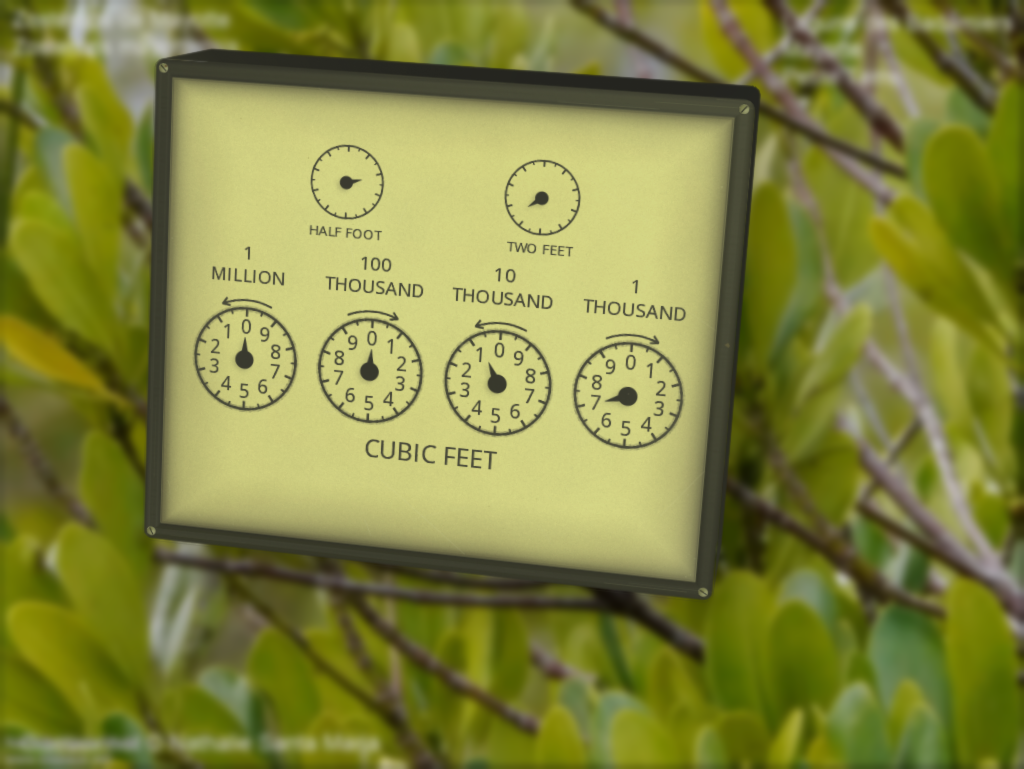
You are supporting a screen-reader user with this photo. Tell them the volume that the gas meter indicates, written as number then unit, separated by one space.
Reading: 700 ft³
